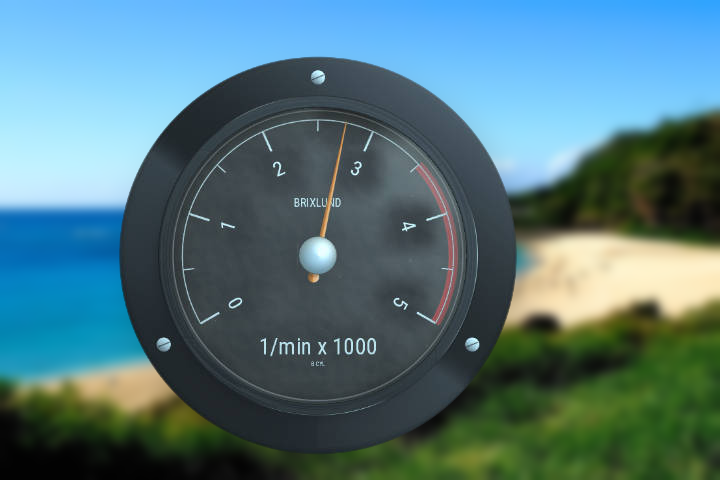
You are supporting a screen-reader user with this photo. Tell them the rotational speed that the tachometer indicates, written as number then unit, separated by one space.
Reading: 2750 rpm
